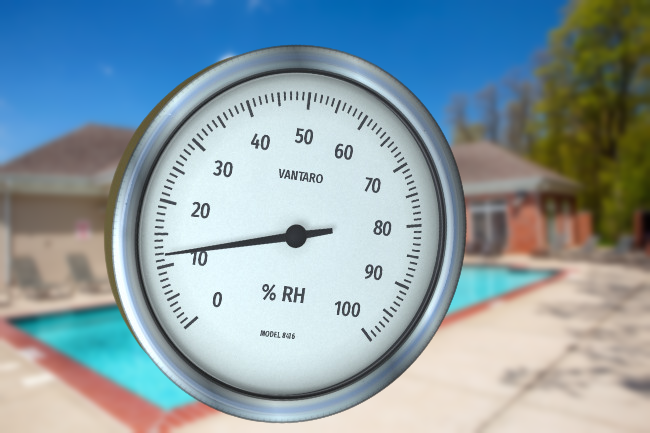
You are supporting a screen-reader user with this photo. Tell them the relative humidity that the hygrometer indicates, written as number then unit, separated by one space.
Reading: 12 %
